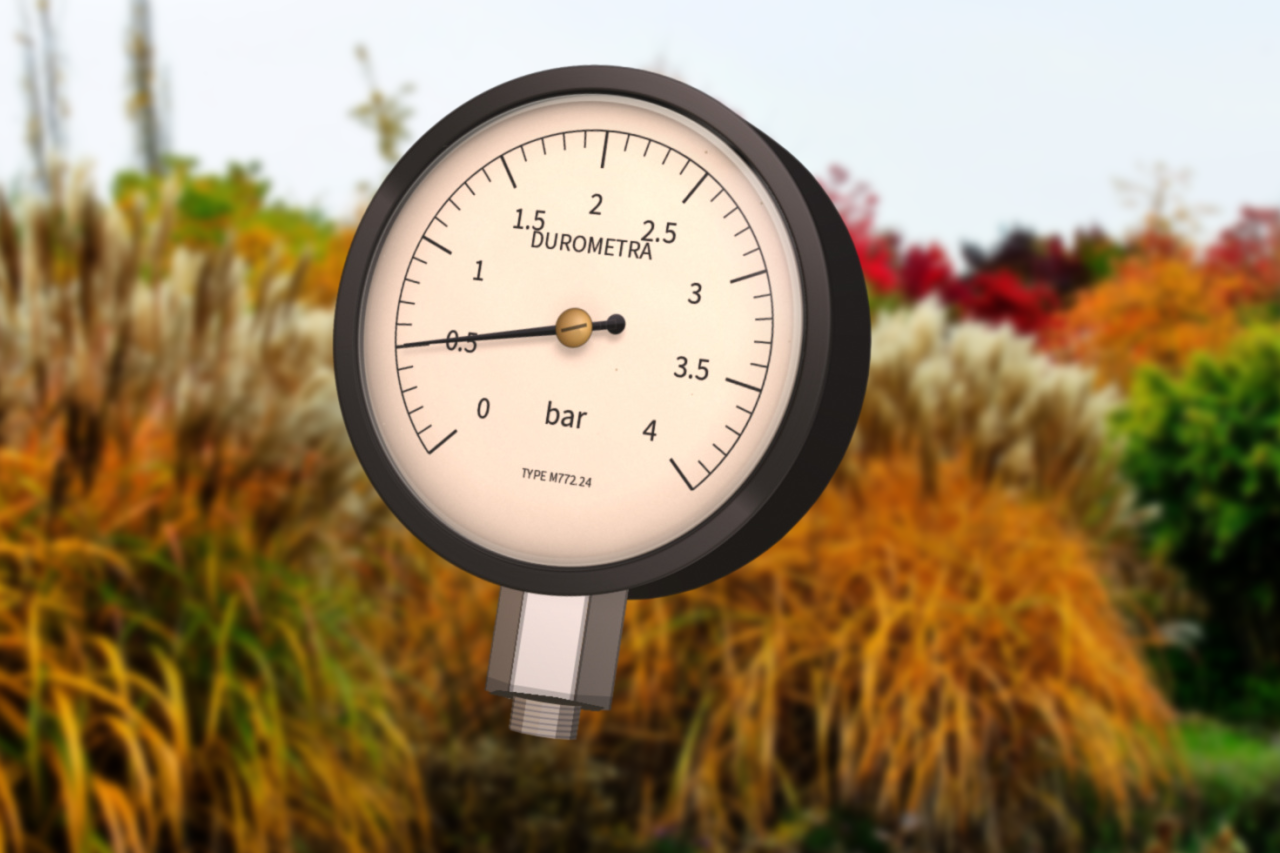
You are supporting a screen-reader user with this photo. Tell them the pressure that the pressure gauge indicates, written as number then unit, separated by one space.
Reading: 0.5 bar
